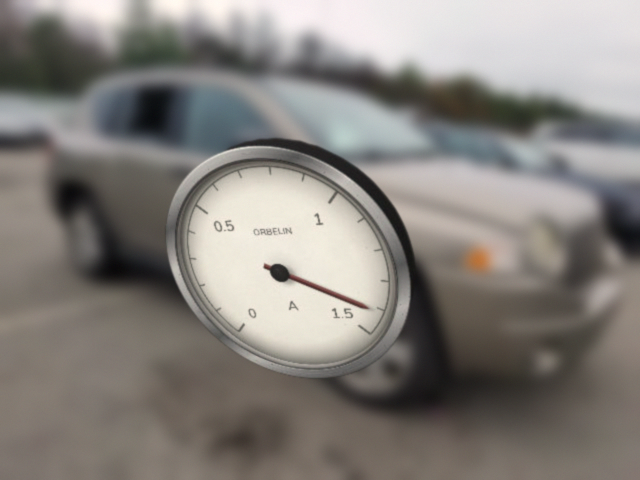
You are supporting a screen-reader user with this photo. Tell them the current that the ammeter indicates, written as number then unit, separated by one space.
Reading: 1.4 A
